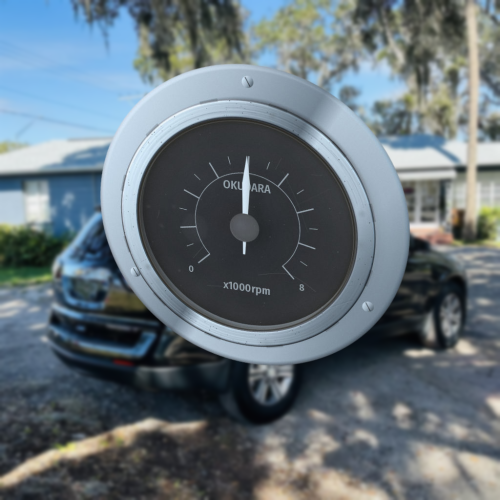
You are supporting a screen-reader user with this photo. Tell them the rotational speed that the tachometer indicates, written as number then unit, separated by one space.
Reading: 4000 rpm
